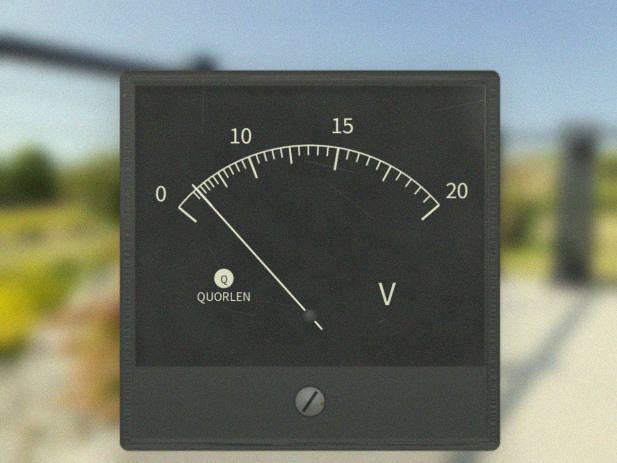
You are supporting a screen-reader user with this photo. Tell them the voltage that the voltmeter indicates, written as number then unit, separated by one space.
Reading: 5 V
